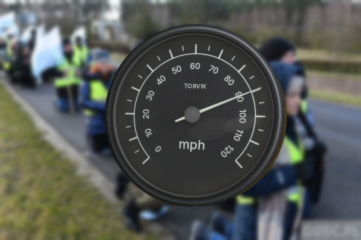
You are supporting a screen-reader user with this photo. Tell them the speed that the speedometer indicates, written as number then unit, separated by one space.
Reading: 90 mph
